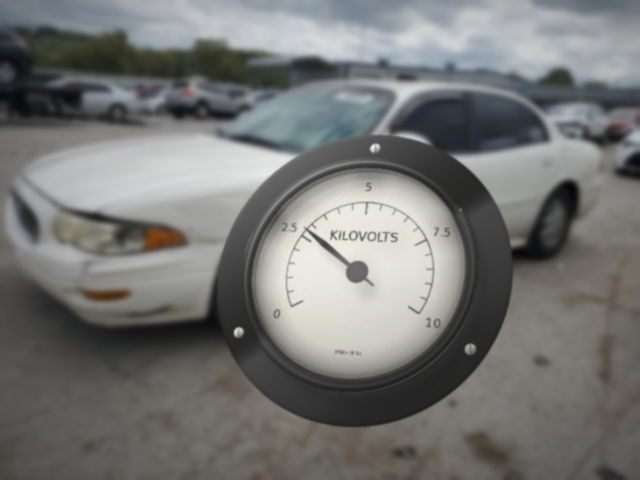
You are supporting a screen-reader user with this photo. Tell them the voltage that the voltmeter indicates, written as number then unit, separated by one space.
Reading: 2.75 kV
